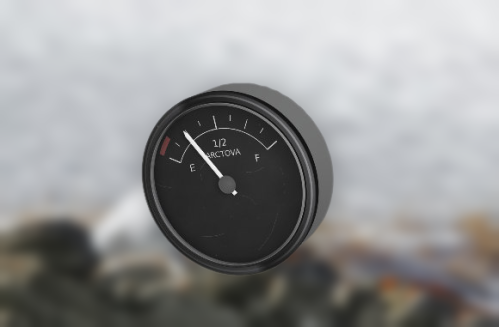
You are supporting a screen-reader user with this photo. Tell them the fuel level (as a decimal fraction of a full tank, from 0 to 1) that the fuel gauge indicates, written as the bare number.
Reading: 0.25
